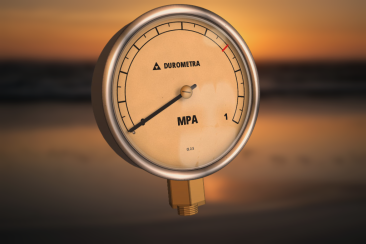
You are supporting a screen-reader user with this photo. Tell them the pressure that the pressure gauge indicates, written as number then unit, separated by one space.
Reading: 0 MPa
